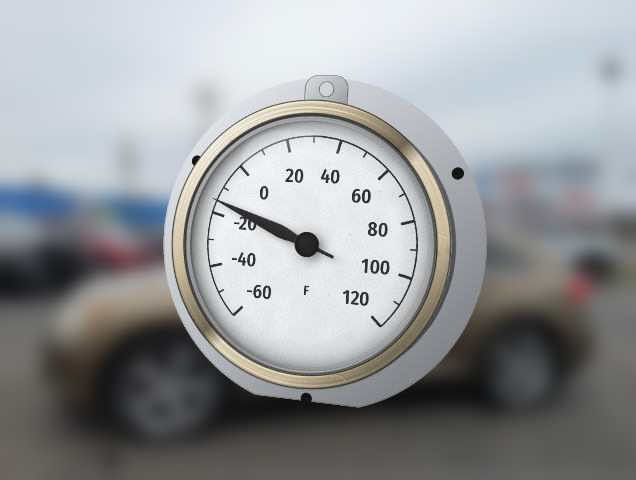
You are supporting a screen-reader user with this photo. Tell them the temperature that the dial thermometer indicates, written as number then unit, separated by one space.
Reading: -15 °F
